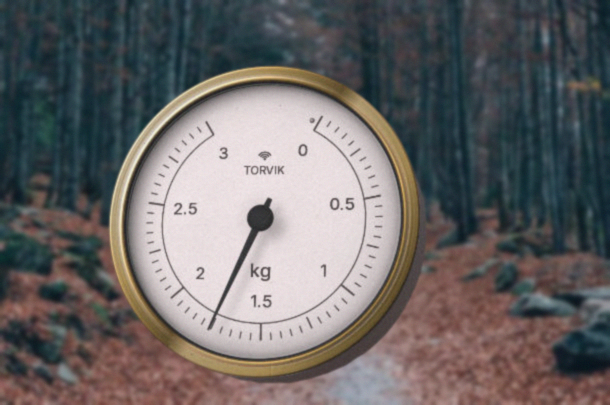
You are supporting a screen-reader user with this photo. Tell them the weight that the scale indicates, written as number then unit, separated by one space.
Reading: 1.75 kg
